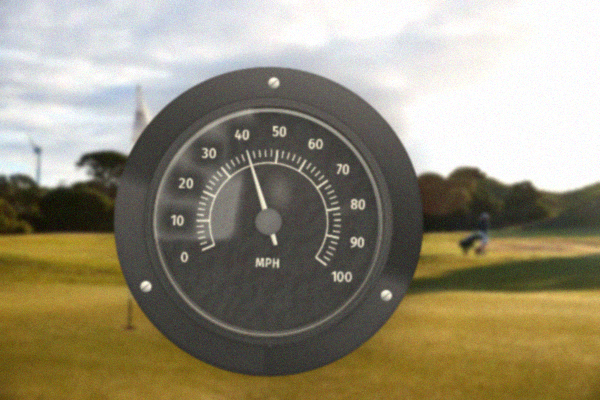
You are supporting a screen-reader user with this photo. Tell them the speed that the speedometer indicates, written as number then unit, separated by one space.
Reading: 40 mph
